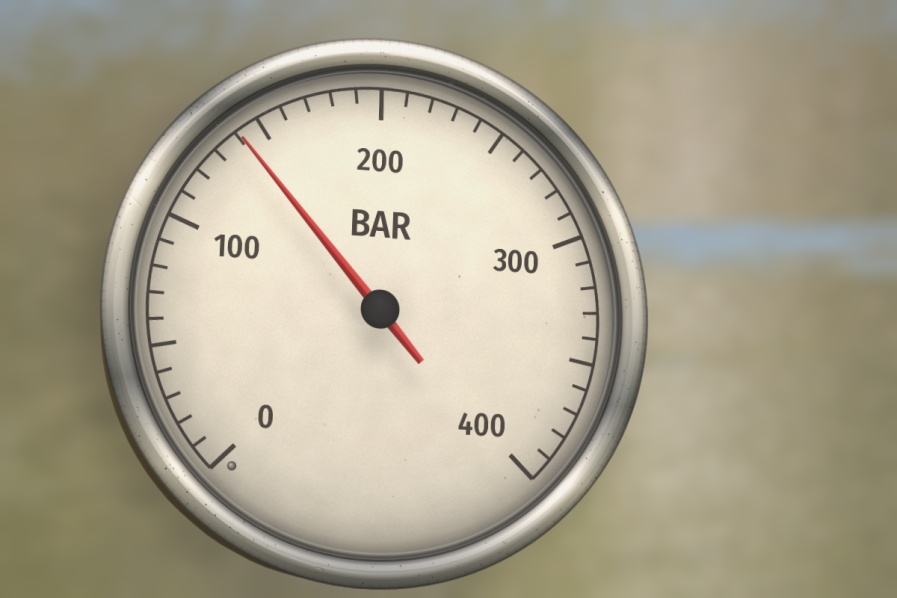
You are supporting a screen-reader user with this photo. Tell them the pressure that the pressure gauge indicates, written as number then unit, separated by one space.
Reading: 140 bar
